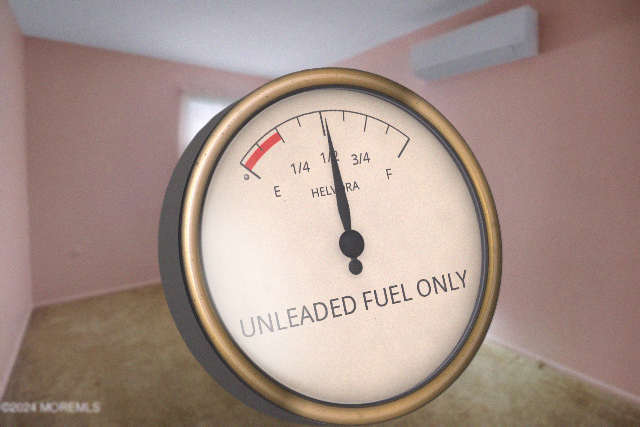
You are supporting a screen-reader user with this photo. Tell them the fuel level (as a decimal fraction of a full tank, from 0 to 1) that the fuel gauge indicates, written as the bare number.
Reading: 0.5
